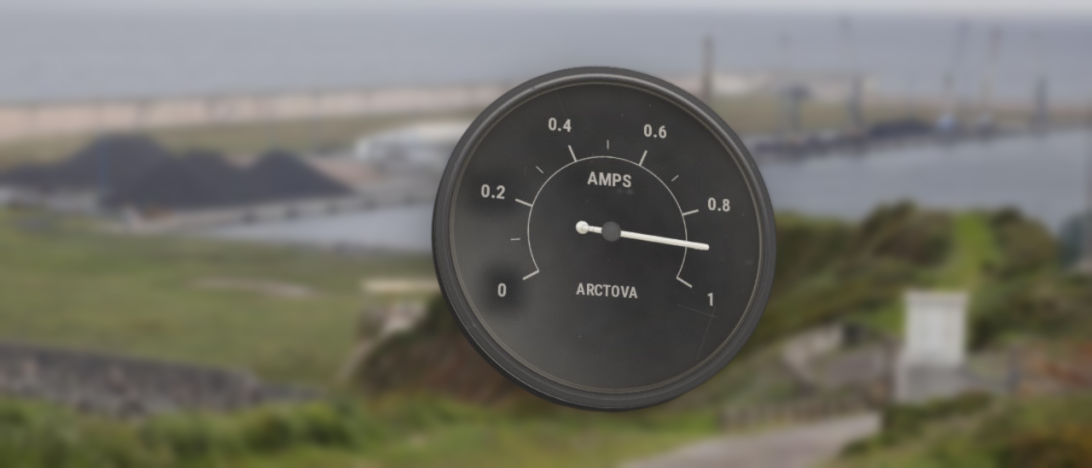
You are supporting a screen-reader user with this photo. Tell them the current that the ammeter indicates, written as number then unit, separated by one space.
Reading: 0.9 A
